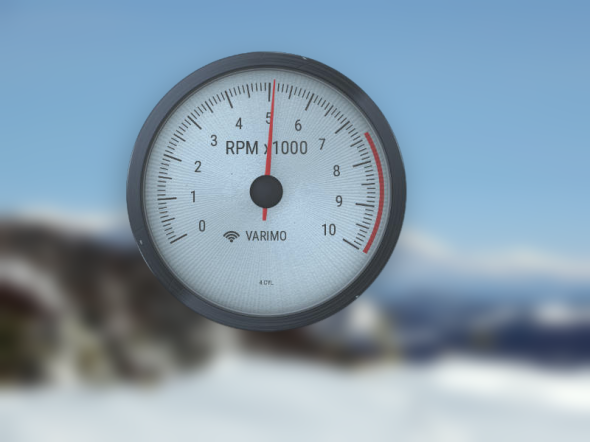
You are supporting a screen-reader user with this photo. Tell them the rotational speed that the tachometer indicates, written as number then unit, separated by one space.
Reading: 5100 rpm
